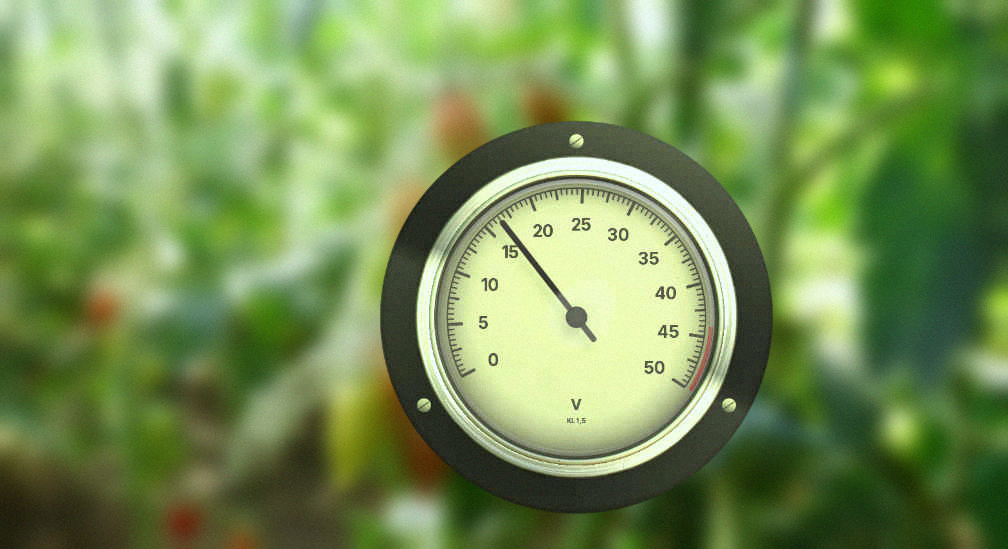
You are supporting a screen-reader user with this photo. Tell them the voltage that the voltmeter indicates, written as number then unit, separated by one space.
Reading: 16.5 V
